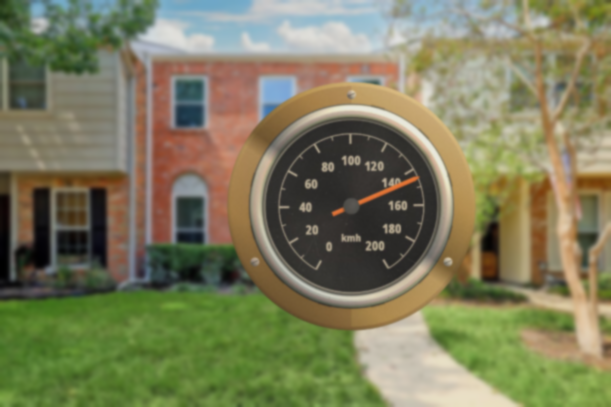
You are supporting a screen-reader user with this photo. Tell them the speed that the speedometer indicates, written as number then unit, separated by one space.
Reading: 145 km/h
